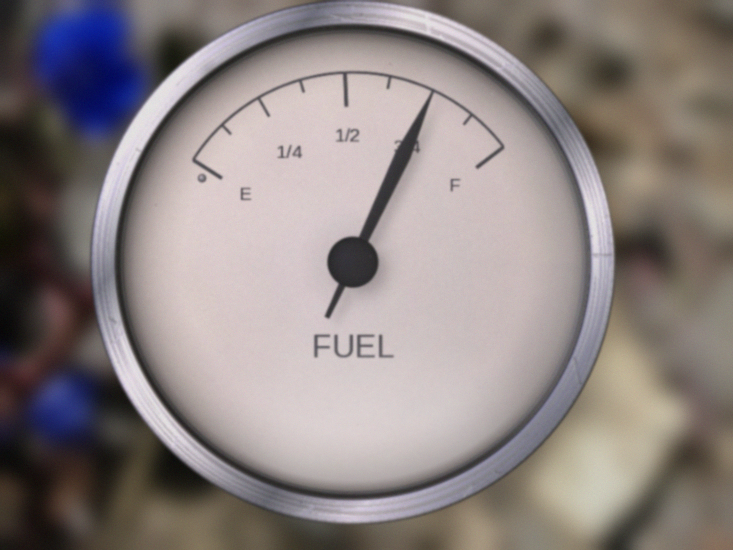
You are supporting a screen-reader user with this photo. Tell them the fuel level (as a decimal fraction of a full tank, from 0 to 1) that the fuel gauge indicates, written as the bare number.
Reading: 0.75
